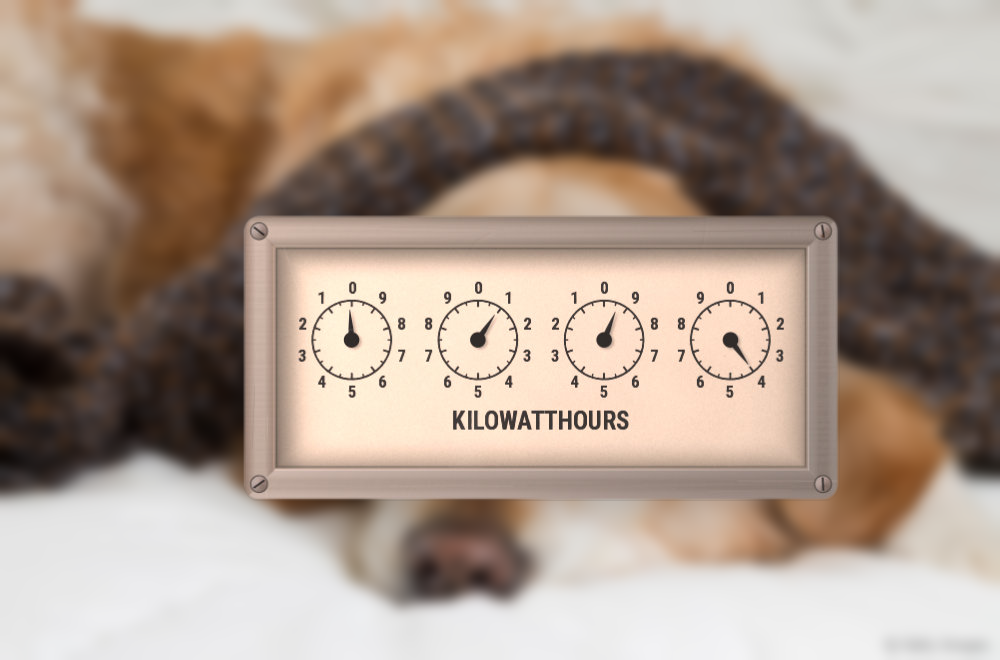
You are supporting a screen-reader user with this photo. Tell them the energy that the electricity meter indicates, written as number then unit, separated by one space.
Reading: 94 kWh
